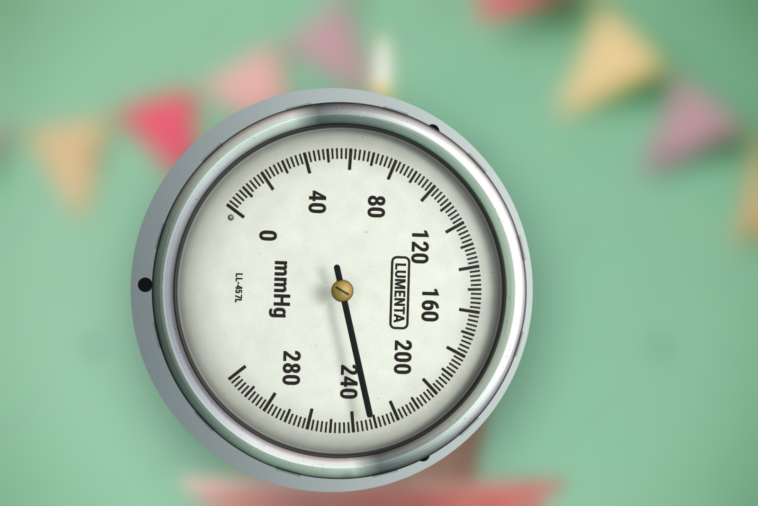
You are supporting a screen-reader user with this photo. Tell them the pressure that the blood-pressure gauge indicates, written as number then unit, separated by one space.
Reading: 232 mmHg
